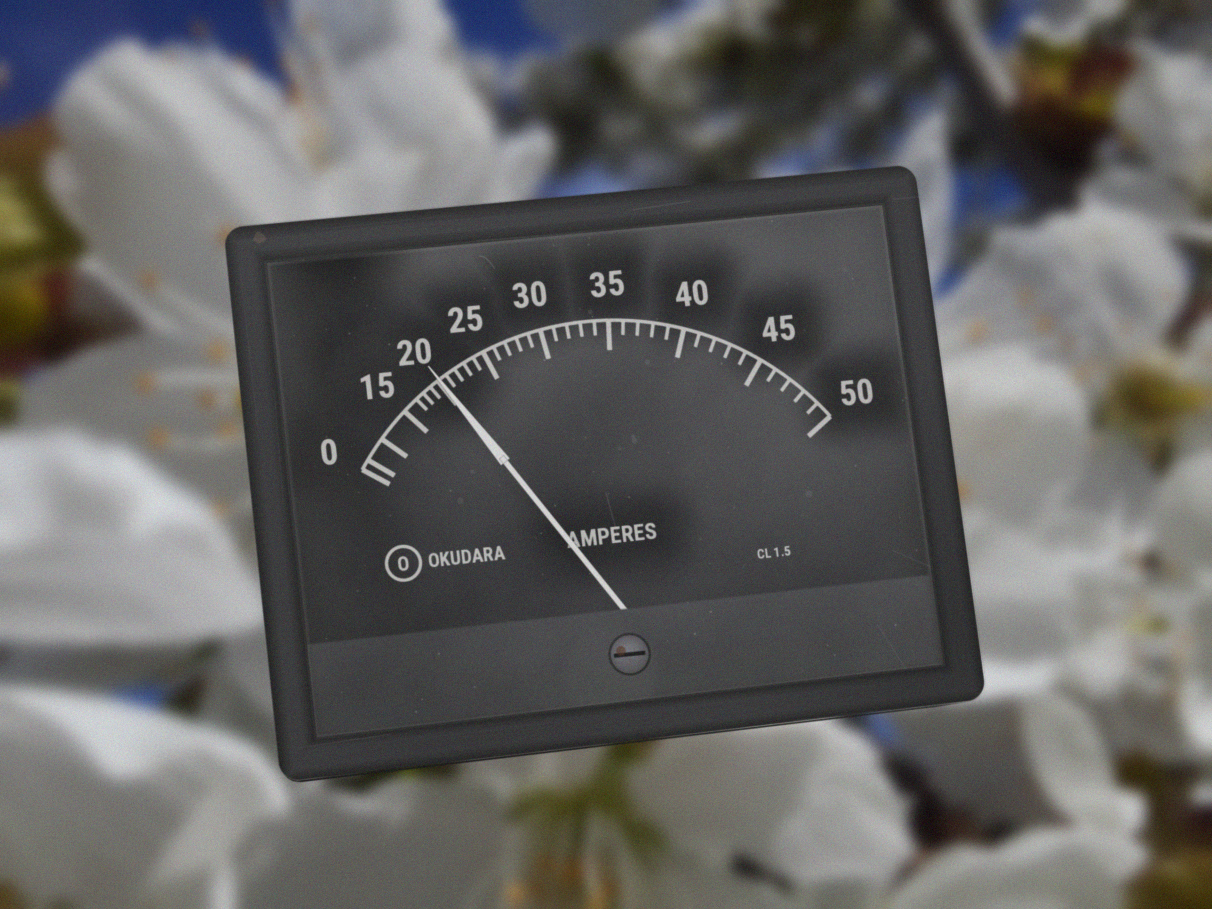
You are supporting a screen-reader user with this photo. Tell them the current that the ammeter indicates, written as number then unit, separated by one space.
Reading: 20 A
